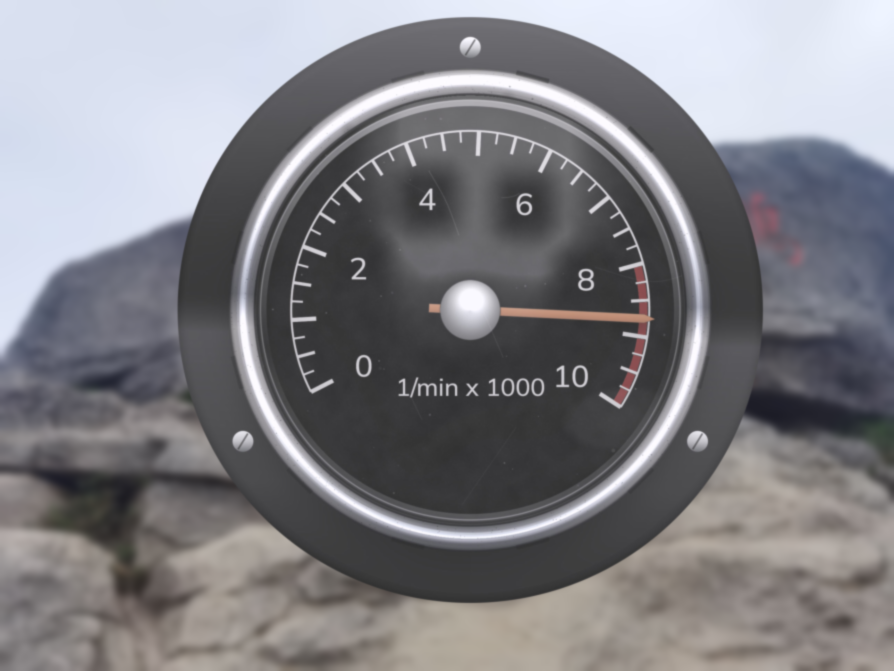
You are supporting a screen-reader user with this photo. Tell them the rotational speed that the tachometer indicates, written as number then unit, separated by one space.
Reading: 8750 rpm
